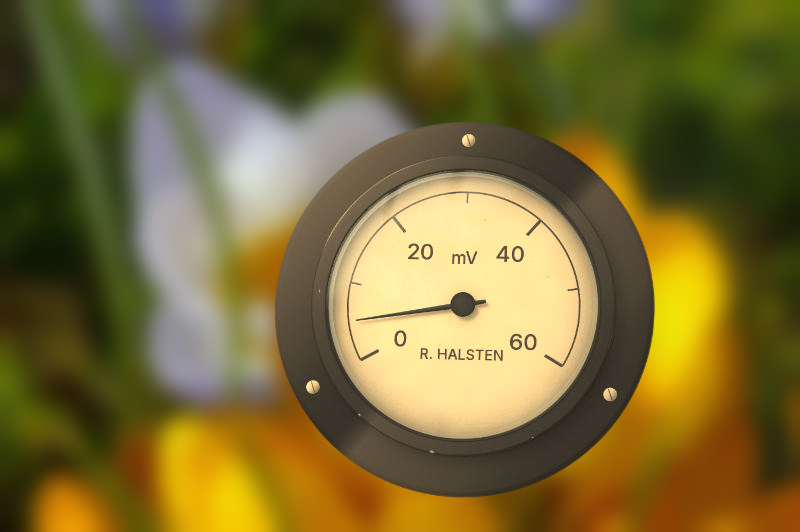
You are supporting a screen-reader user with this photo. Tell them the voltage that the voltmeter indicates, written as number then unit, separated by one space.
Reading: 5 mV
